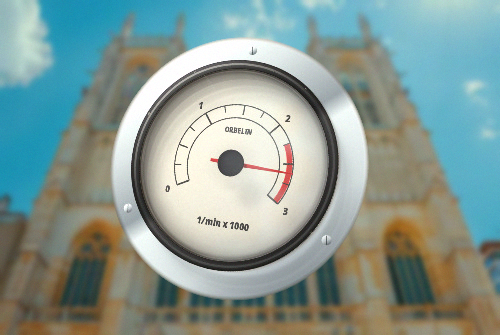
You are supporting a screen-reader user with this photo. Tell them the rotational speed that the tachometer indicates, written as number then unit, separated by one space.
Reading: 2625 rpm
